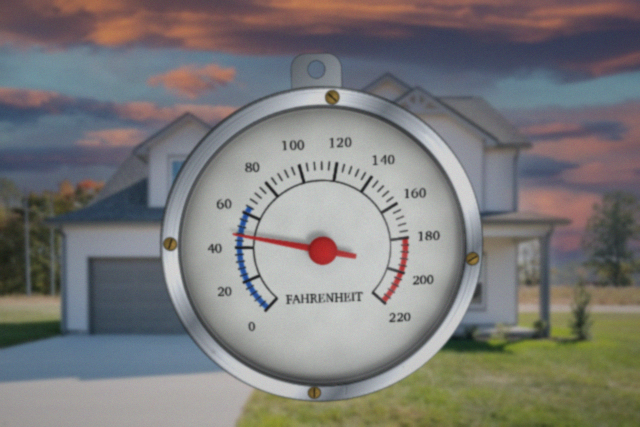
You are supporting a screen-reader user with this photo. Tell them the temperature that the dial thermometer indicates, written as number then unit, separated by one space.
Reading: 48 °F
